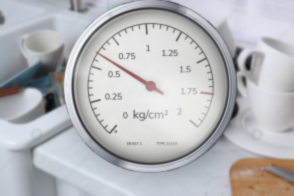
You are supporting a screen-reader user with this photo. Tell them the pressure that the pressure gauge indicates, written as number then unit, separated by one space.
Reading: 0.6 kg/cm²
